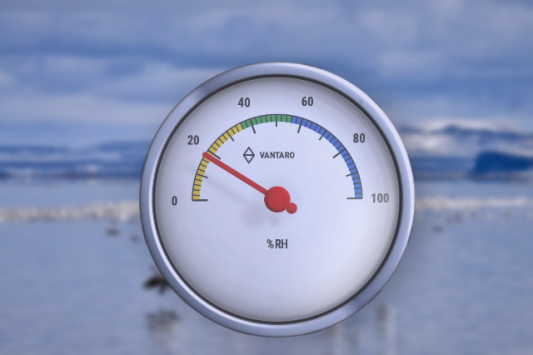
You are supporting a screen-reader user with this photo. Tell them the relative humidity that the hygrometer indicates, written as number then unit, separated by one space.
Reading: 18 %
